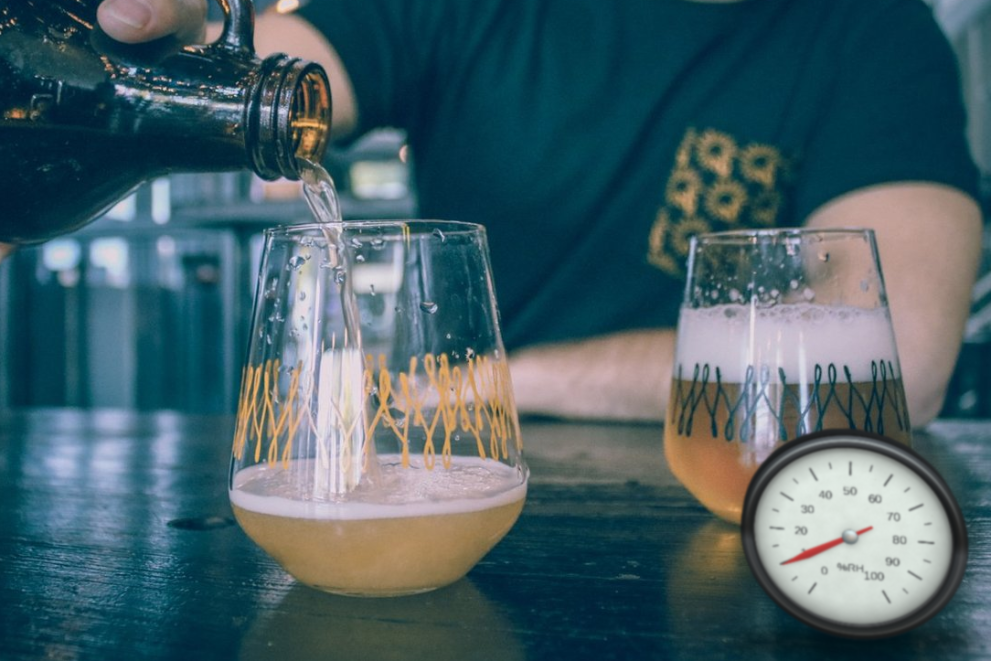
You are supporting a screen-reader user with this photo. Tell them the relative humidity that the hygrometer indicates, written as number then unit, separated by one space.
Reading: 10 %
